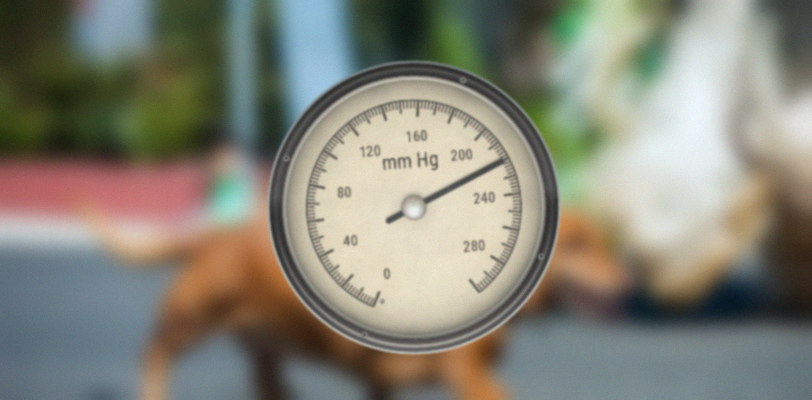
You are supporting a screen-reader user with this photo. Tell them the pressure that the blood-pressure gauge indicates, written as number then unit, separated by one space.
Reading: 220 mmHg
